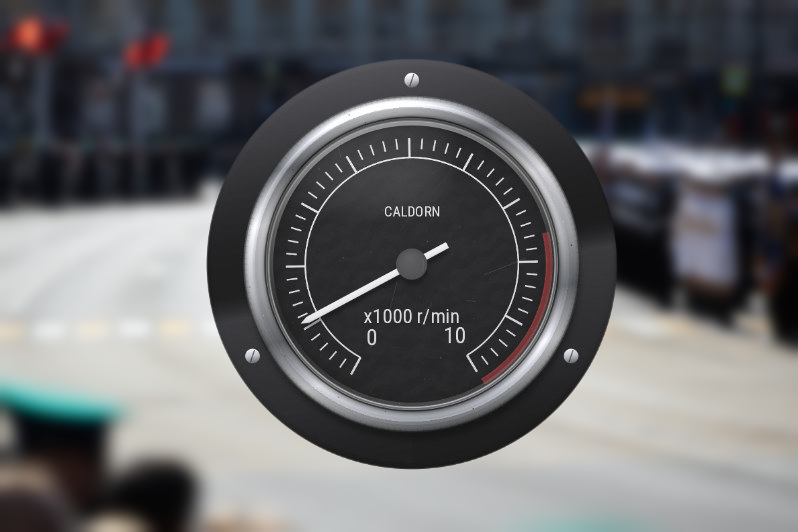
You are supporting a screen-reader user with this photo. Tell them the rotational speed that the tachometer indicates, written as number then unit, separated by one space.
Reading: 1100 rpm
